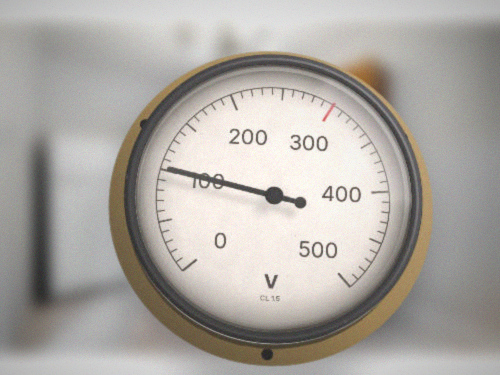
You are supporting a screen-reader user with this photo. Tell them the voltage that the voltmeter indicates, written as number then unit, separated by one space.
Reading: 100 V
